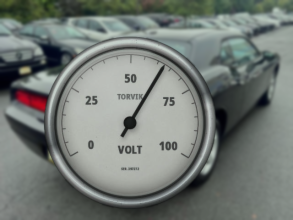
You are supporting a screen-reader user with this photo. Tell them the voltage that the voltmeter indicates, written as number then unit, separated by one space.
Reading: 62.5 V
